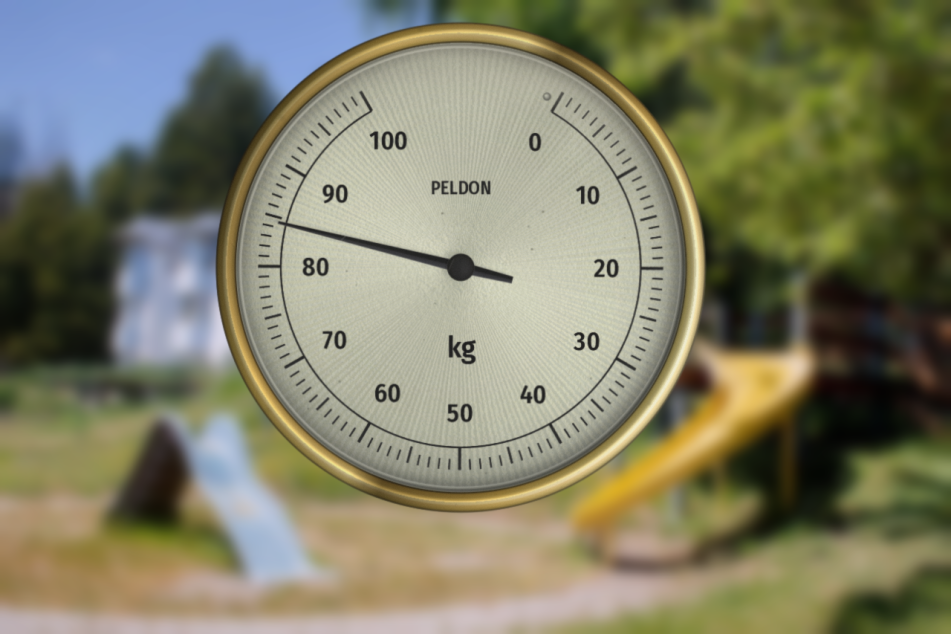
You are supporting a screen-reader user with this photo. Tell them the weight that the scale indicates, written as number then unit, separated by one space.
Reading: 84.5 kg
